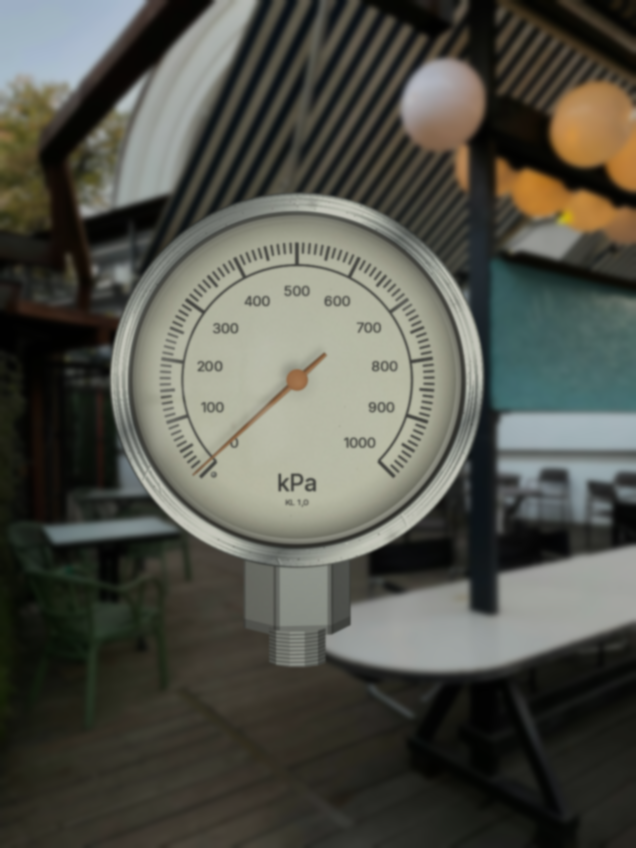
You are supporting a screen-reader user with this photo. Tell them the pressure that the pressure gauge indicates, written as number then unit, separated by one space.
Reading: 10 kPa
